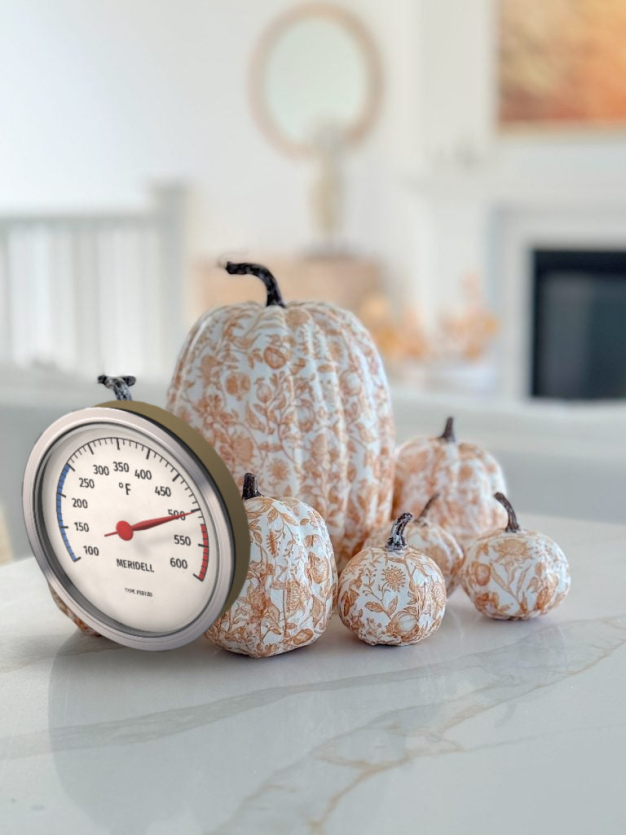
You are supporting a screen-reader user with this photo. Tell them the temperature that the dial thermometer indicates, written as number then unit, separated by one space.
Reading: 500 °F
